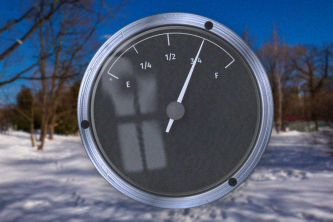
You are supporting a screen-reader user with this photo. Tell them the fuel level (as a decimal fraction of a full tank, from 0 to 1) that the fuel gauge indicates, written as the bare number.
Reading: 0.75
